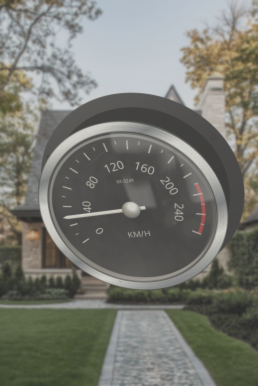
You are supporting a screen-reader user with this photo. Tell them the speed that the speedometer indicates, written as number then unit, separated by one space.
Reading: 30 km/h
